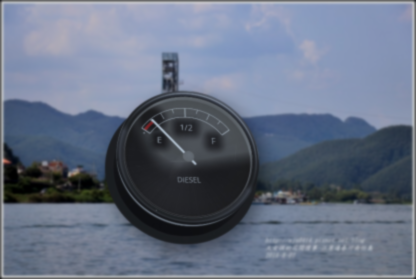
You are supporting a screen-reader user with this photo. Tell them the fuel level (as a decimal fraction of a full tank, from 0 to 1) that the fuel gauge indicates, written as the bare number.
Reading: 0.125
